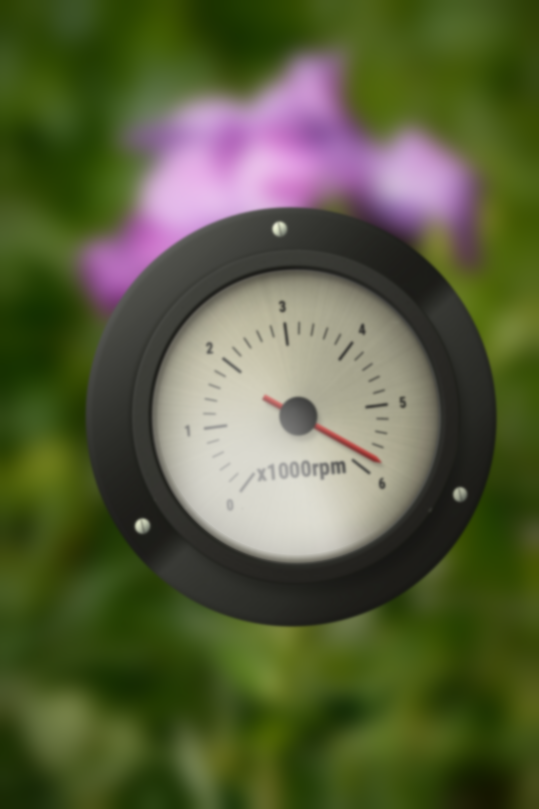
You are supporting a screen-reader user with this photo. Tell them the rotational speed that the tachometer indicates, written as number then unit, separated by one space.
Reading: 5800 rpm
